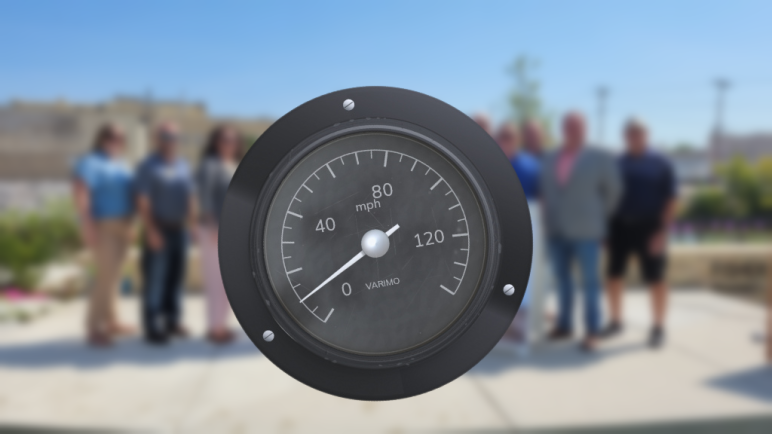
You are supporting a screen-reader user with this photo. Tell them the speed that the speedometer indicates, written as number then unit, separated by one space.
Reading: 10 mph
